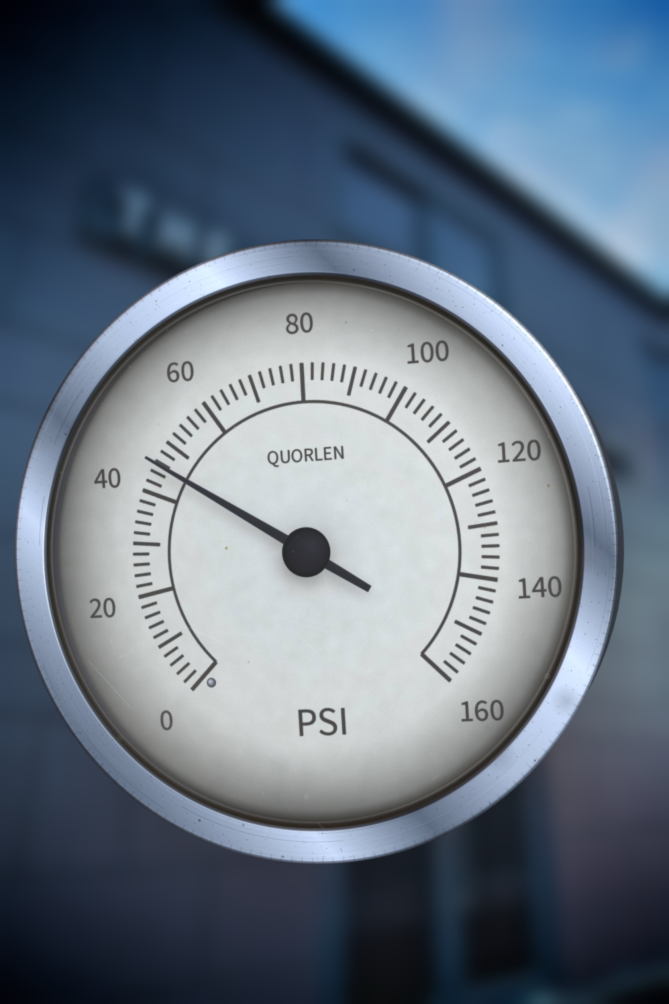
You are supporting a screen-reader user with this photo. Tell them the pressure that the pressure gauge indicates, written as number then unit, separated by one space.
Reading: 46 psi
